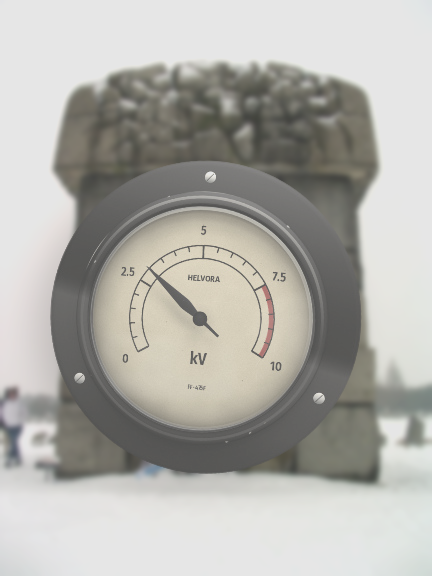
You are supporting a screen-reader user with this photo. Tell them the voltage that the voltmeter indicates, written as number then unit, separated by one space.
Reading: 3 kV
